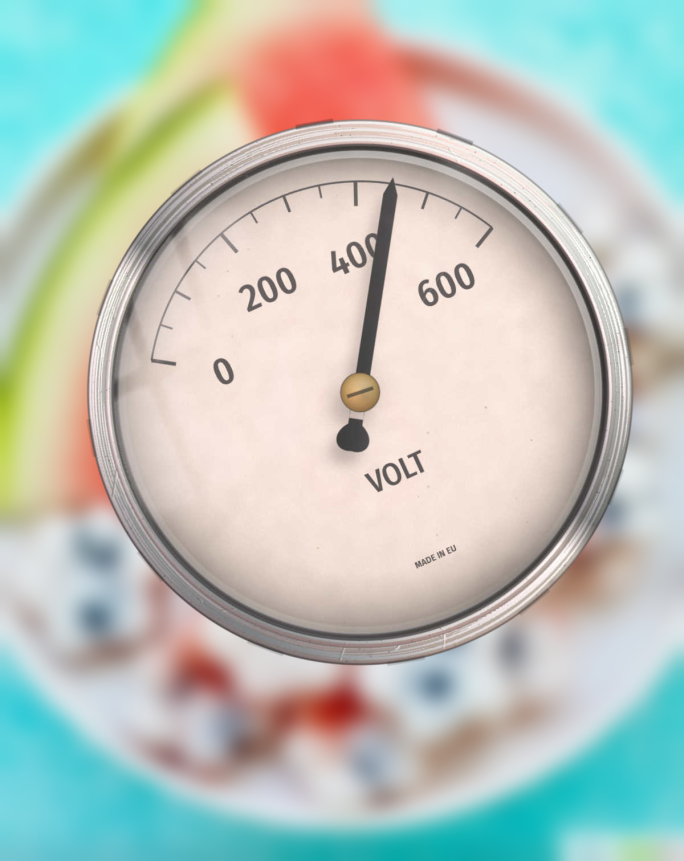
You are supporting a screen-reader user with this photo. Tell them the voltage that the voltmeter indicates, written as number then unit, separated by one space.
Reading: 450 V
